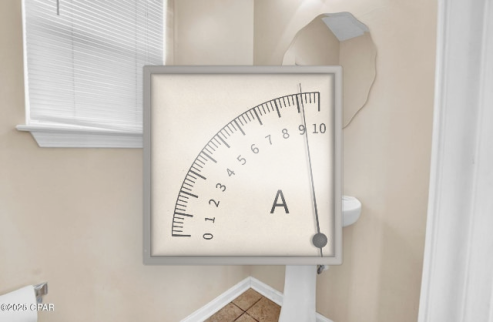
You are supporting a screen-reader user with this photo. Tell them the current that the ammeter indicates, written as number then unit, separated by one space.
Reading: 9.2 A
